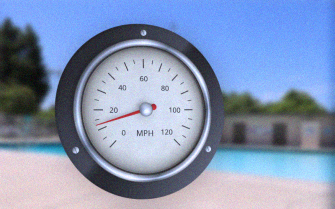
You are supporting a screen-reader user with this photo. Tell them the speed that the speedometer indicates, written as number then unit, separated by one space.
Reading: 12.5 mph
